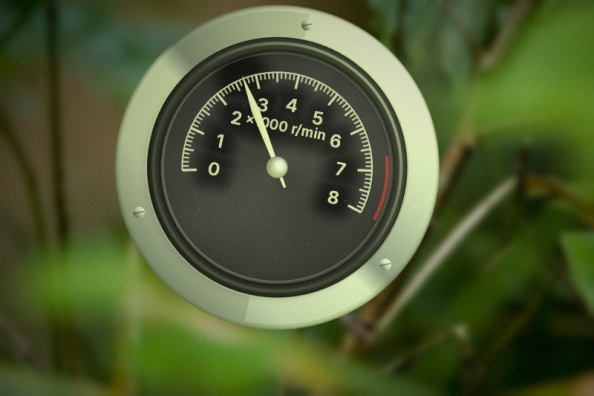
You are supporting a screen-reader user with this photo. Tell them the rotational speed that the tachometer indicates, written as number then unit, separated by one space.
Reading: 2700 rpm
